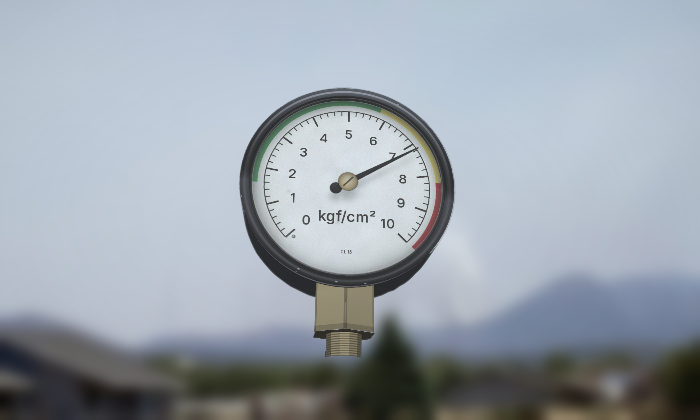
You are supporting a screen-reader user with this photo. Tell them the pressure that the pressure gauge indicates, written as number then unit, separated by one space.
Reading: 7.2 kg/cm²
